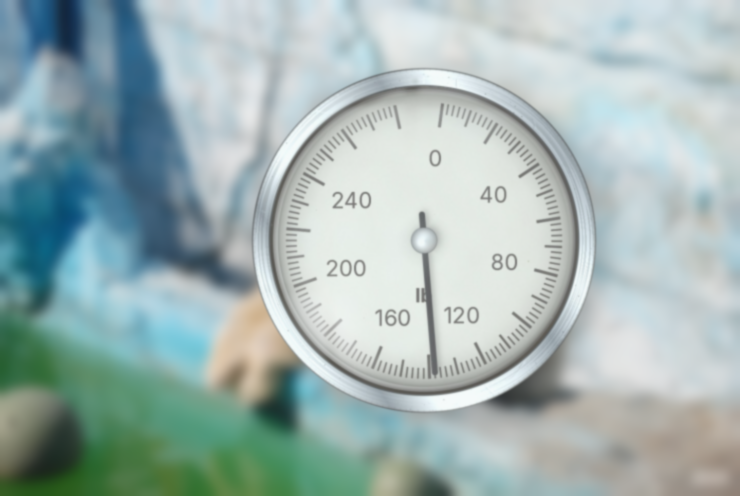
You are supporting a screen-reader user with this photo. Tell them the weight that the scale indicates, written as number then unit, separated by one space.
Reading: 138 lb
